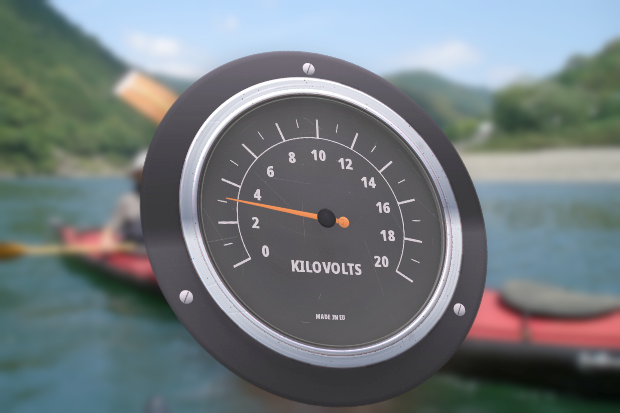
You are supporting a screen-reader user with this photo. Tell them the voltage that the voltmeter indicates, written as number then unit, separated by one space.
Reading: 3 kV
